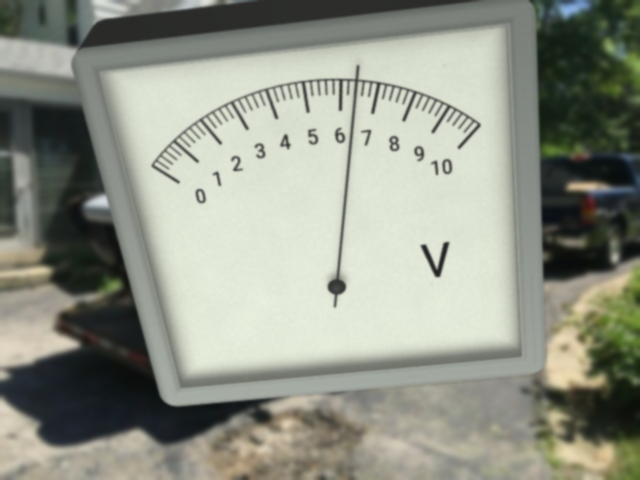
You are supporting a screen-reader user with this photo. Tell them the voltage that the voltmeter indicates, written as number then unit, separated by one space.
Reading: 6.4 V
